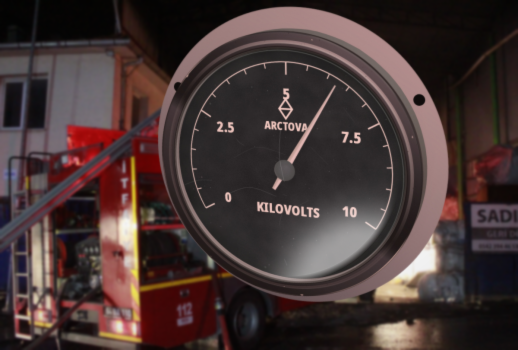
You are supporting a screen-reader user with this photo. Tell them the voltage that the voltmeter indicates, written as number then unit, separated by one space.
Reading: 6.25 kV
